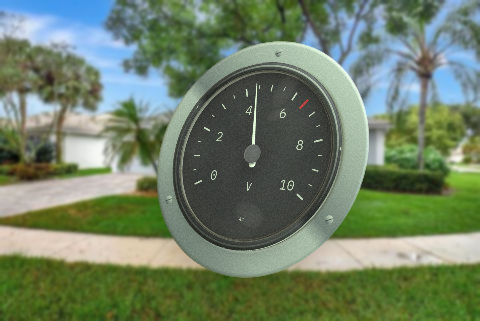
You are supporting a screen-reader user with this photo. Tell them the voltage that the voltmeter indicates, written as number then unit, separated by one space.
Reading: 4.5 V
